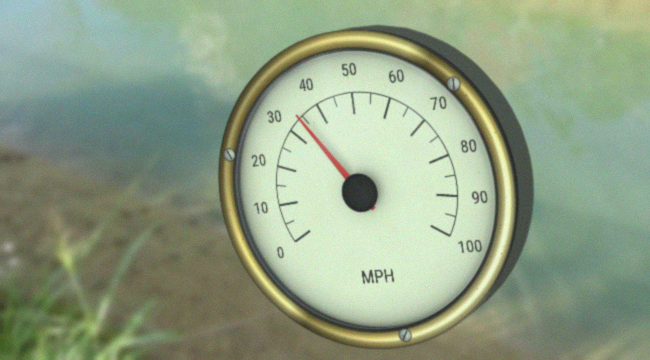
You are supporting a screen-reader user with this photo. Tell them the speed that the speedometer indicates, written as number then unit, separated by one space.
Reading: 35 mph
